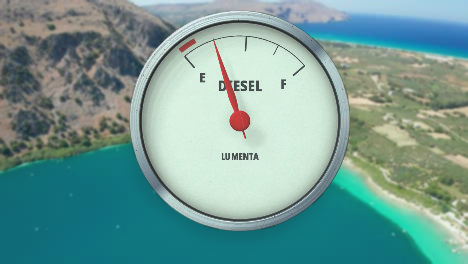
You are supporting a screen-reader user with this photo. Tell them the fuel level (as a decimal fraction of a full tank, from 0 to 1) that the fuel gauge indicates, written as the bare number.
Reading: 0.25
